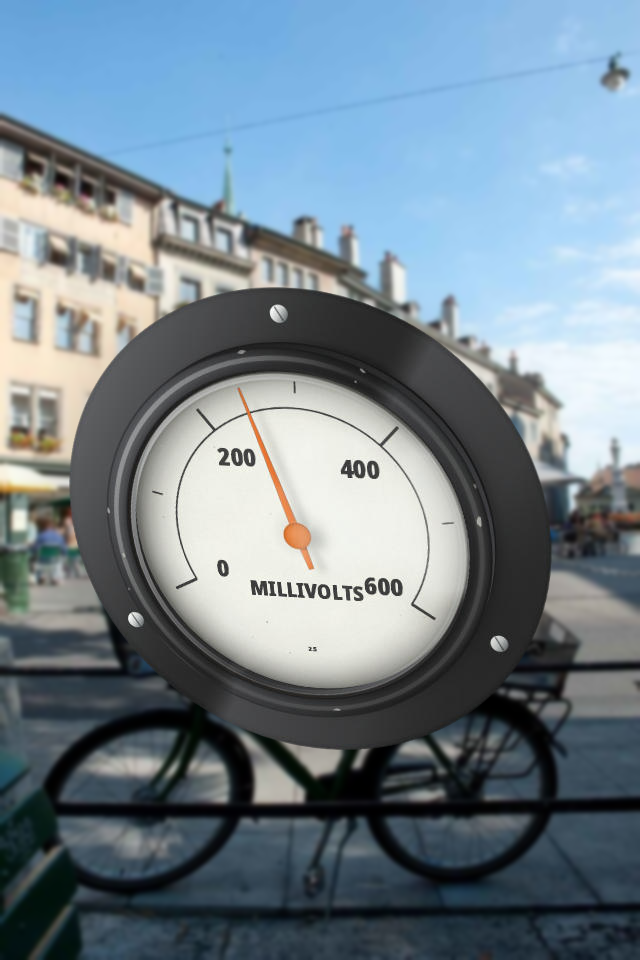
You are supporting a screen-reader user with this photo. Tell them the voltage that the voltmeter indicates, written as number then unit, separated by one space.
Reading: 250 mV
